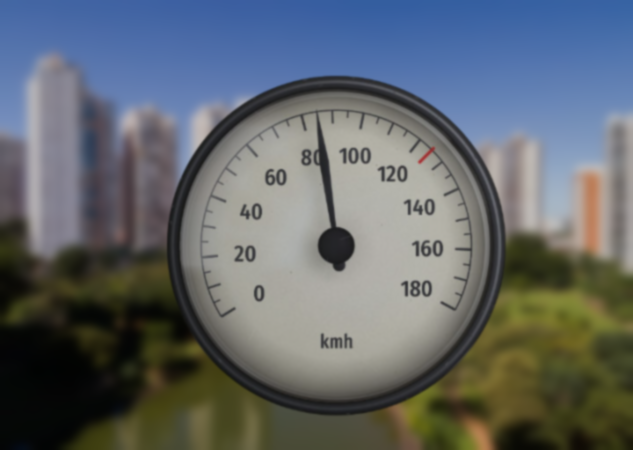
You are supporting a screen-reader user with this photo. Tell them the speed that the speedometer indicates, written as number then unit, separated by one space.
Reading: 85 km/h
